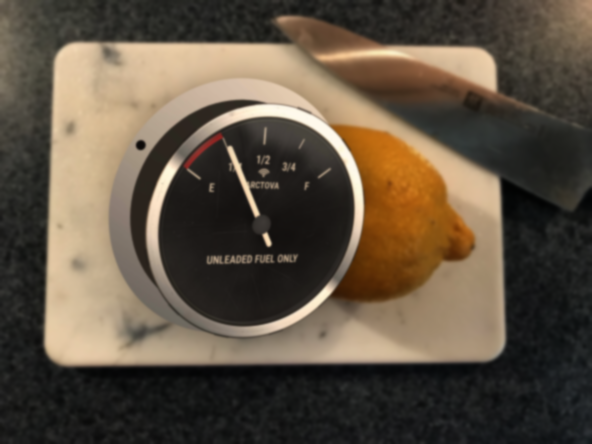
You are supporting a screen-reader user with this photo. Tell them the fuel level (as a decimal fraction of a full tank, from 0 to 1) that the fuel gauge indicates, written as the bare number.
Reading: 0.25
